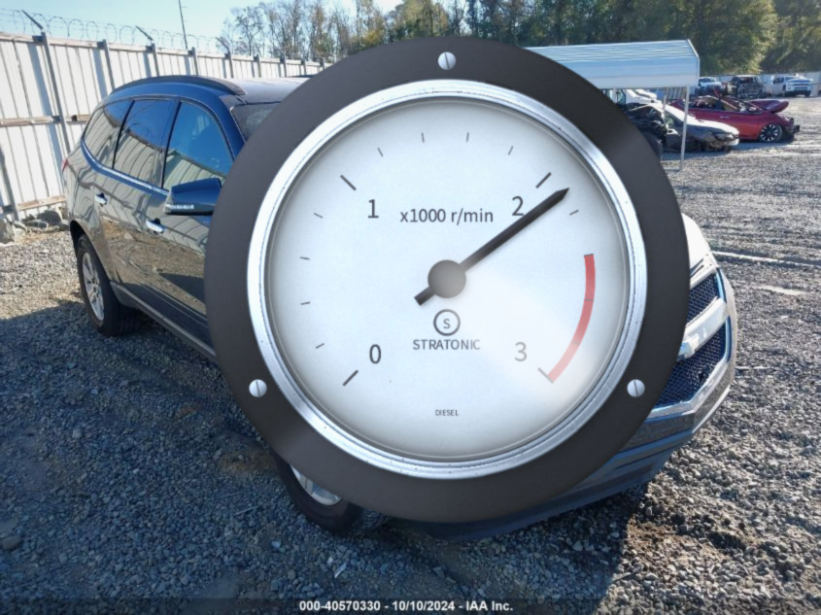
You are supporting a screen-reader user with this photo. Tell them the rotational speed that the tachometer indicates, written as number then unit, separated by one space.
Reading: 2100 rpm
